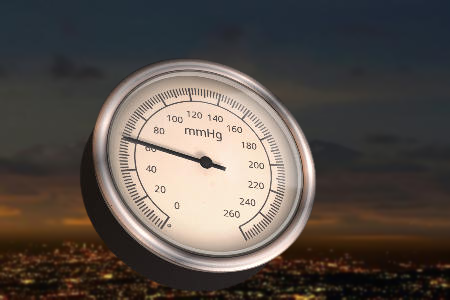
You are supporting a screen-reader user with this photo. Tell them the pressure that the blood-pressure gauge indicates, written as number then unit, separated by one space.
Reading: 60 mmHg
